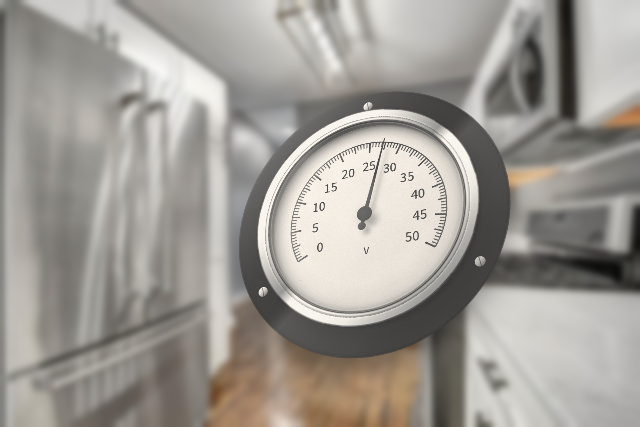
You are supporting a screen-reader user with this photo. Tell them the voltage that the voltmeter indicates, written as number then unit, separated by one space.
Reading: 27.5 V
